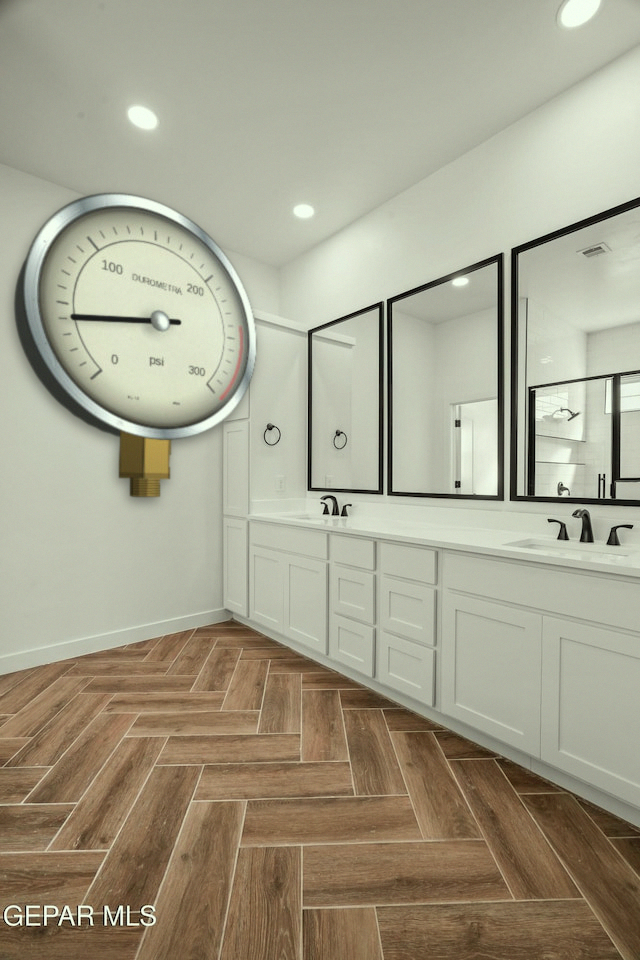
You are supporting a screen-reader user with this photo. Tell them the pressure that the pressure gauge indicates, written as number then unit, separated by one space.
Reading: 40 psi
